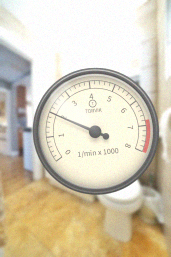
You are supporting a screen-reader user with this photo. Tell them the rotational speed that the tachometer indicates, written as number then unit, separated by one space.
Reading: 2000 rpm
